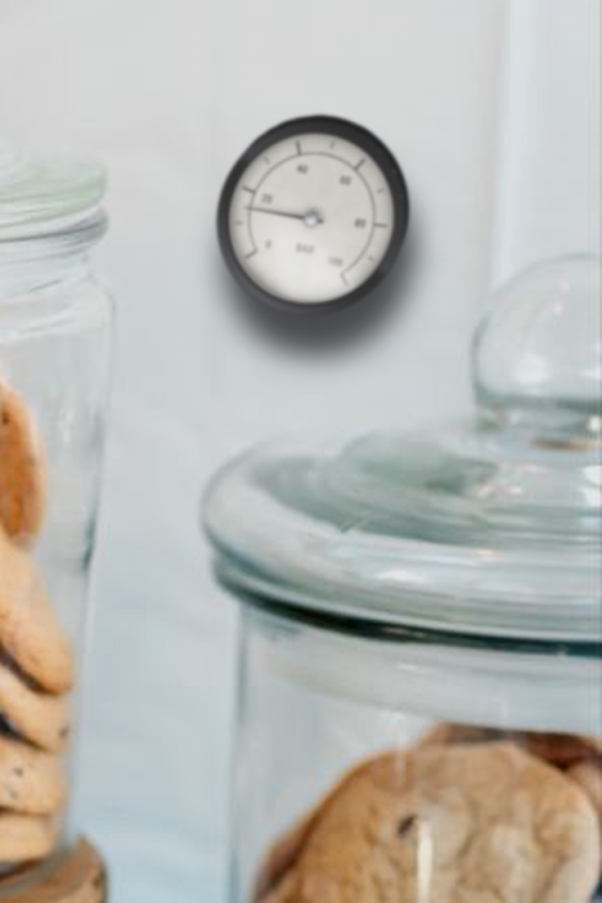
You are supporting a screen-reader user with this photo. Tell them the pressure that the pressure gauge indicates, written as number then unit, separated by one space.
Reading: 15 bar
